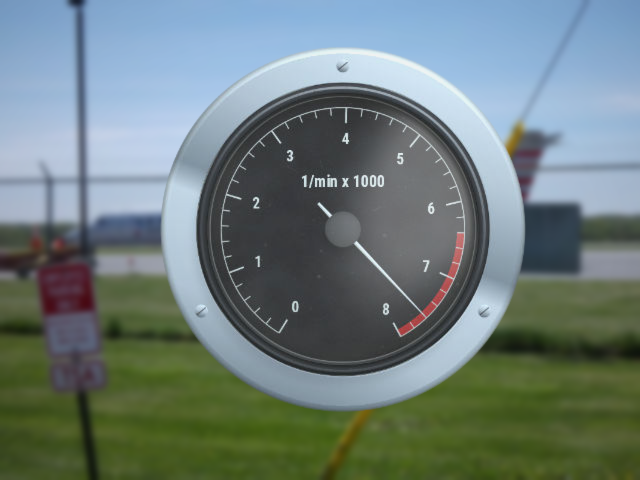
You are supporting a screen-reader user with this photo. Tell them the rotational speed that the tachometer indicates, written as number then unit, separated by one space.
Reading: 7600 rpm
